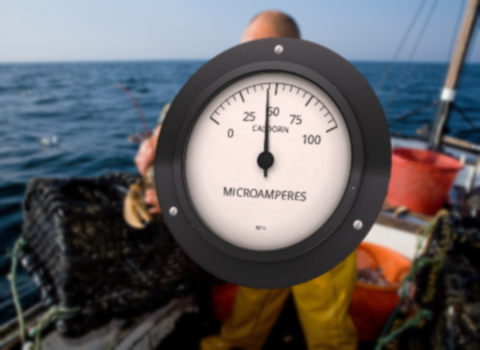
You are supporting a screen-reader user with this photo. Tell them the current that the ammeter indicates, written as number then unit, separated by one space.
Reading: 45 µA
